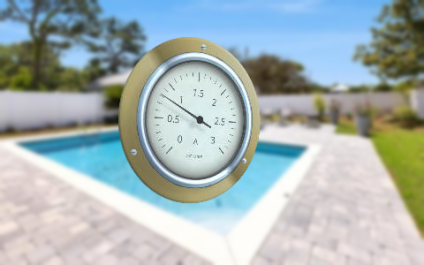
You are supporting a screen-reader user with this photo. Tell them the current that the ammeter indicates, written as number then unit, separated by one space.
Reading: 0.8 A
